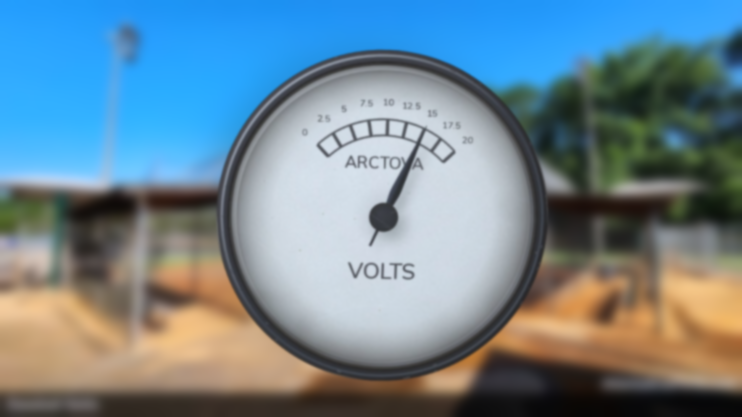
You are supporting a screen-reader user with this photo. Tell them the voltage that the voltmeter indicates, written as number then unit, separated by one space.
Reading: 15 V
